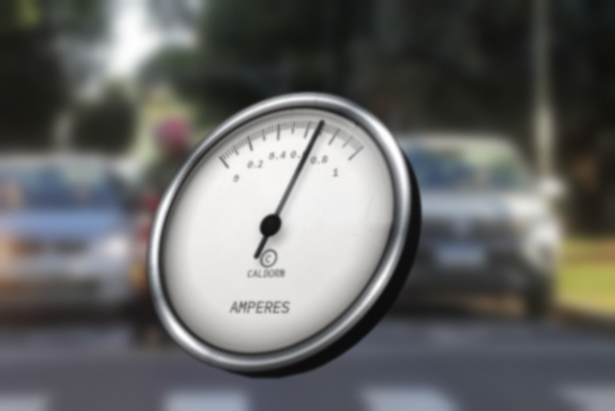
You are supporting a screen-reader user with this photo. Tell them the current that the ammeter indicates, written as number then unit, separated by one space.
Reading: 0.7 A
